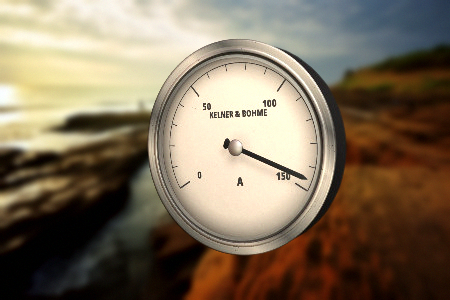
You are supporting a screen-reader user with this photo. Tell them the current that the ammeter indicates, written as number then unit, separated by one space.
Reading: 145 A
